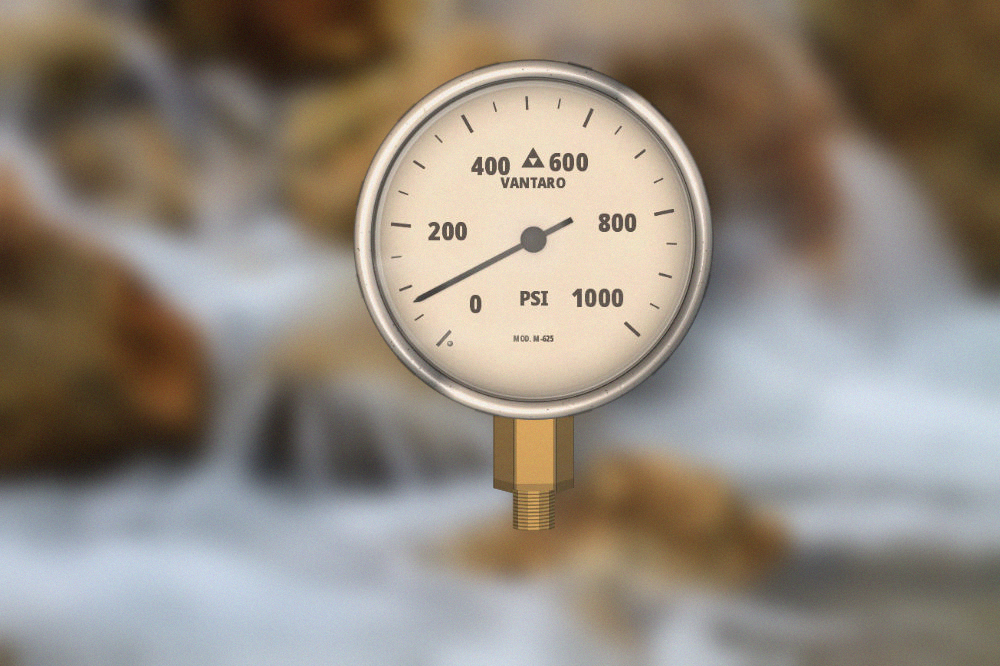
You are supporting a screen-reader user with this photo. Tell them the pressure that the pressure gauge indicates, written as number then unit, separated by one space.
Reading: 75 psi
